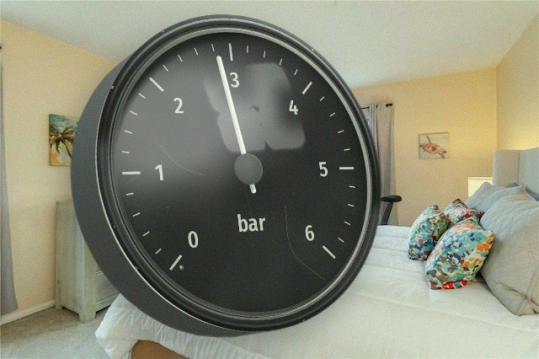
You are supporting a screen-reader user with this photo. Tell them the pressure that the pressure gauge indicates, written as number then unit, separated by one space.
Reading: 2.8 bar
